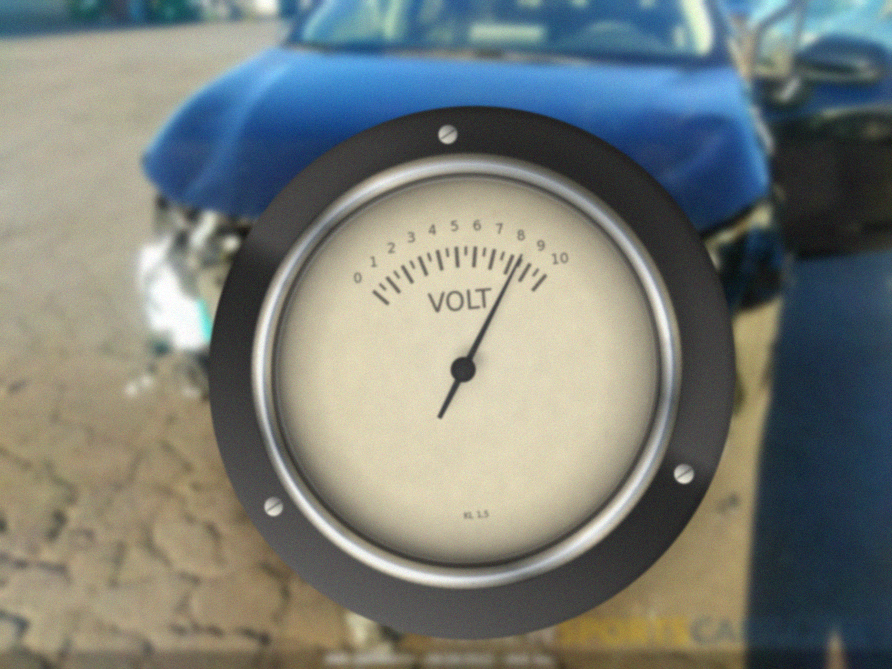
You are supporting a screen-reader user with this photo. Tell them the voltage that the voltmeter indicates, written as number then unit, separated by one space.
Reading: 8.5 V
